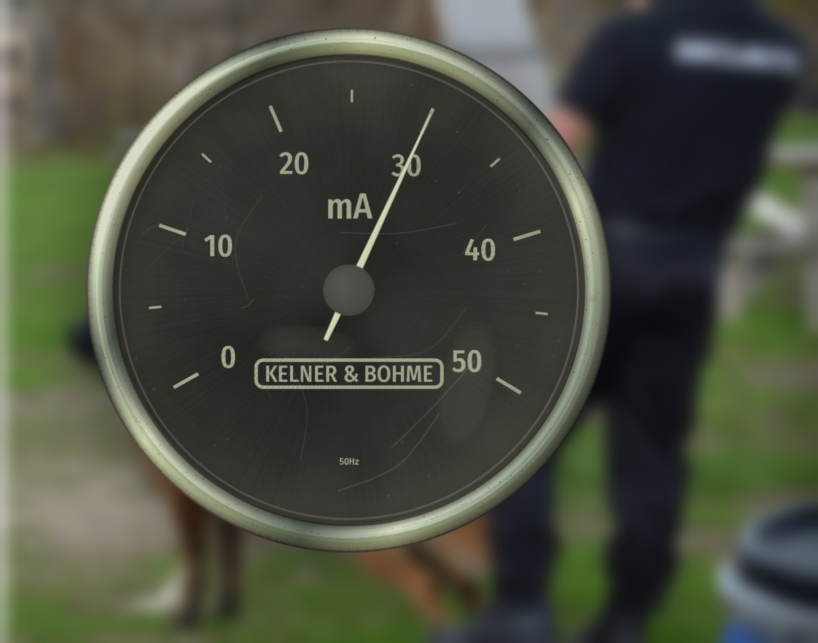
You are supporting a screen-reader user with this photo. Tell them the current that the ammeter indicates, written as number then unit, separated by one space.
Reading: 30 mA
